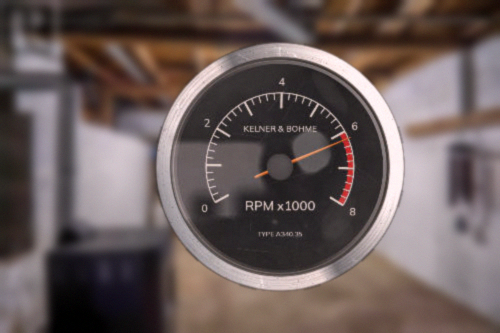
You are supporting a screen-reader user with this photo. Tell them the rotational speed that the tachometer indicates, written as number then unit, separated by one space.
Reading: 6200 rpm
